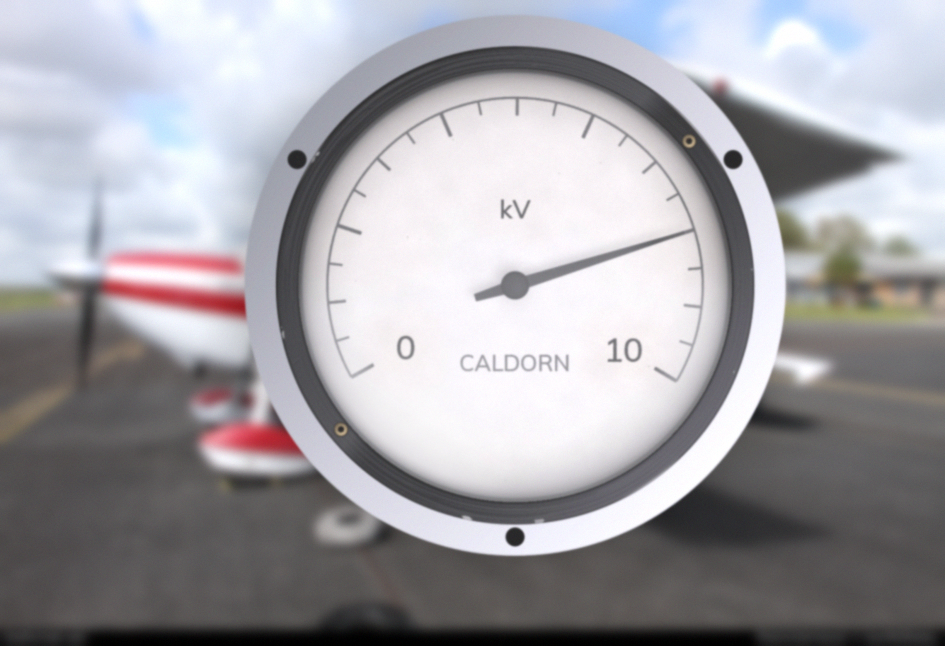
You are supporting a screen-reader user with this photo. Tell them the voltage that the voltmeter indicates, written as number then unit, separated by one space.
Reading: 8 kV
